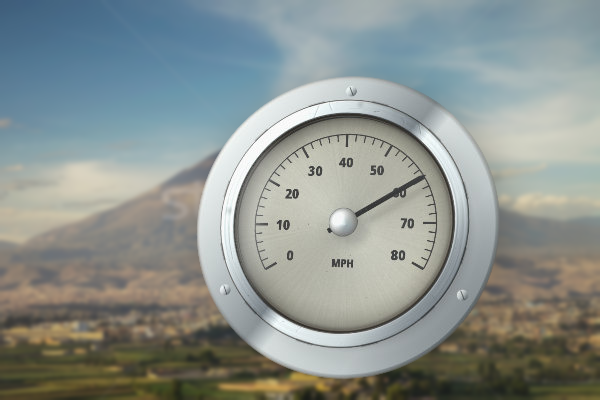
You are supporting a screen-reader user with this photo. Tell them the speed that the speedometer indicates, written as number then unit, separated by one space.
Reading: 60 mph
